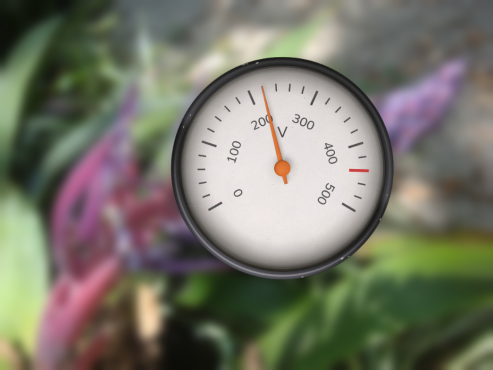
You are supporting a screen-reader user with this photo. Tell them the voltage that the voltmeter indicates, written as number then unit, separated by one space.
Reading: 220 V
